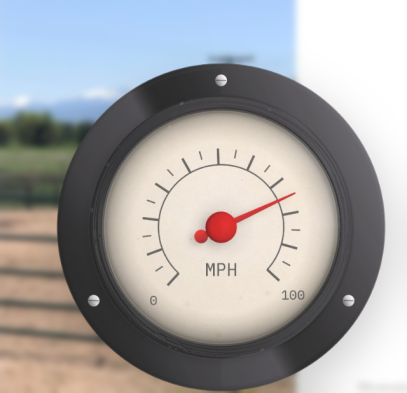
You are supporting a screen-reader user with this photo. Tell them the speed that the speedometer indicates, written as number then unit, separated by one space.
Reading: 75 mph
